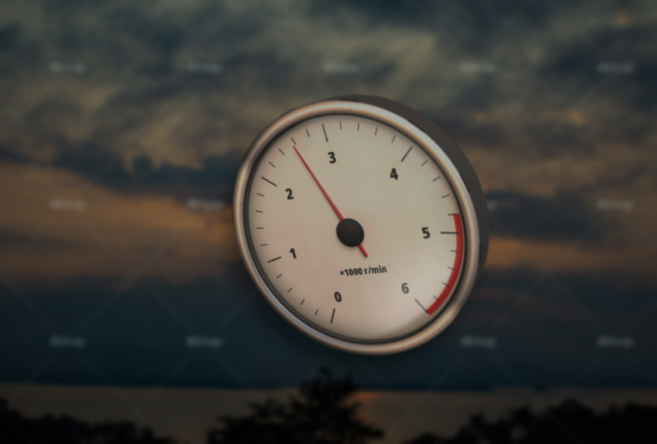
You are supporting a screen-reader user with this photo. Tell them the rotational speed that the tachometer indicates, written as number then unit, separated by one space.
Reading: 2600 rpm
